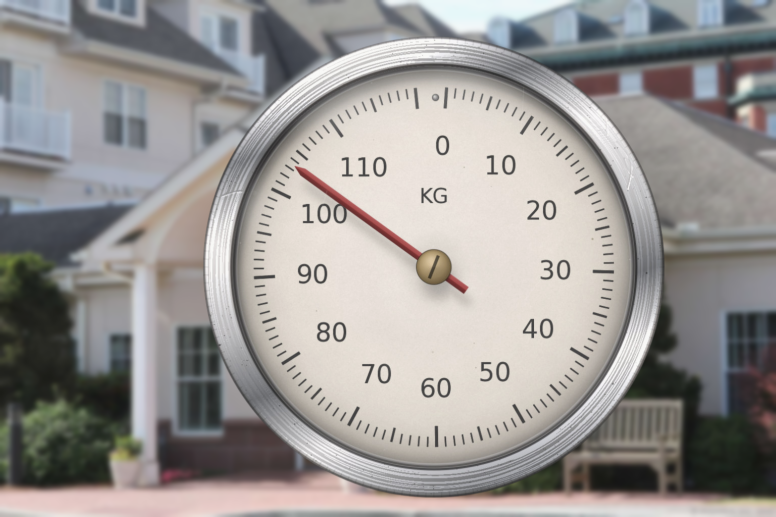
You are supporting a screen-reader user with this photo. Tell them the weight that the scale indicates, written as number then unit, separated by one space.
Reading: 103.5 kg
